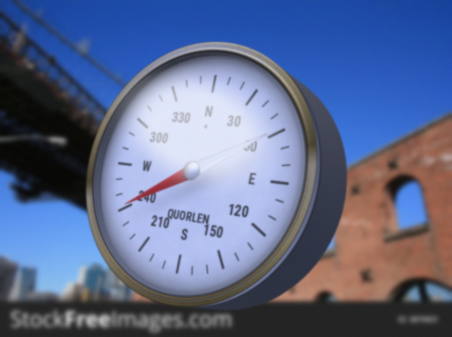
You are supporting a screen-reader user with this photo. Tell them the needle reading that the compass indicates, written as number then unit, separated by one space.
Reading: 240 °
